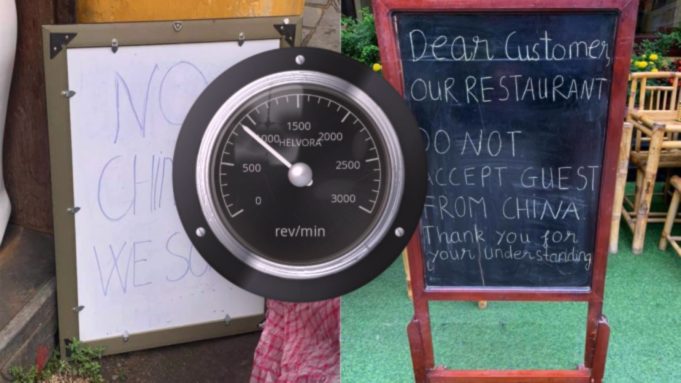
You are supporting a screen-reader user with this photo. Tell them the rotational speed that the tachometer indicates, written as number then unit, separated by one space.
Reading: 900 rpm
